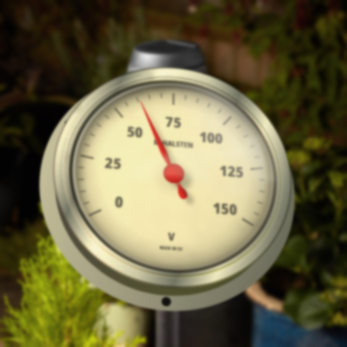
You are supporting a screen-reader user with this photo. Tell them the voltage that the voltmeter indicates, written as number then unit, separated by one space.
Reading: 60 V
